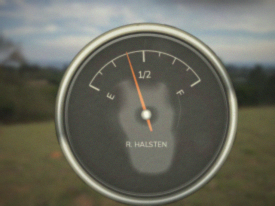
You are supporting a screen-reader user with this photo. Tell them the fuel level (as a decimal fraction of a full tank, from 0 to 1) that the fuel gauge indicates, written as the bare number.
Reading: 0.375
